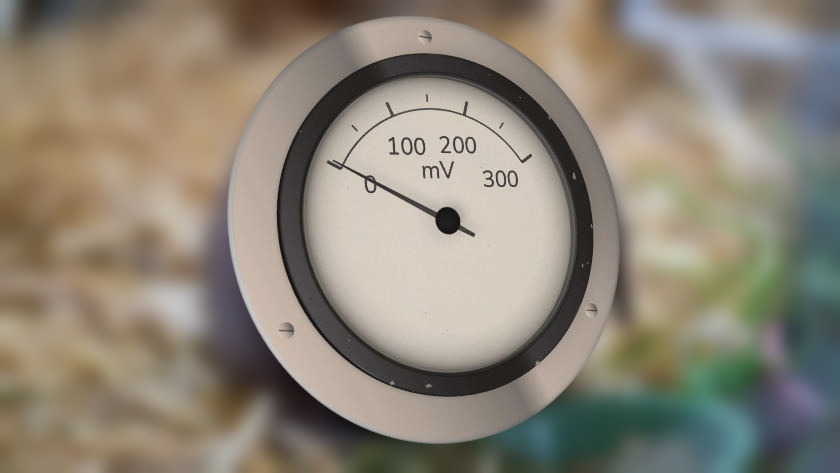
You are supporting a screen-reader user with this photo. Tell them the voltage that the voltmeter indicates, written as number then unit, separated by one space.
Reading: 0 mV
